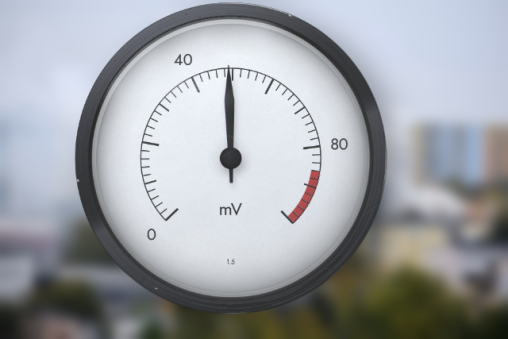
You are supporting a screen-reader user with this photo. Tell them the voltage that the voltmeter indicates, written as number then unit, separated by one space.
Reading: 49 mV
